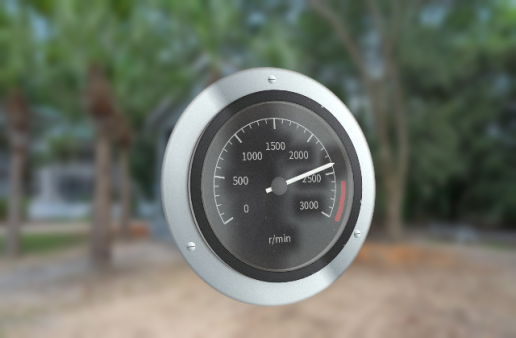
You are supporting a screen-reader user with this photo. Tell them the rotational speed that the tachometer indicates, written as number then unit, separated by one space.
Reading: 2400 rpm
